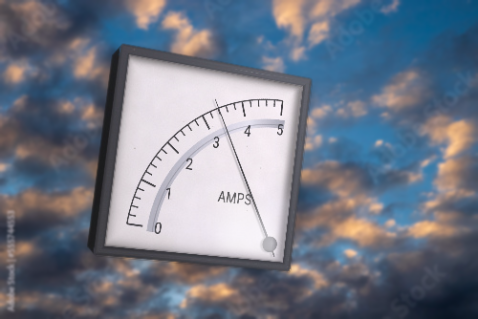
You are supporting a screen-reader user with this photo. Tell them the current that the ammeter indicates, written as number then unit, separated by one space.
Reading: 3.4 A
